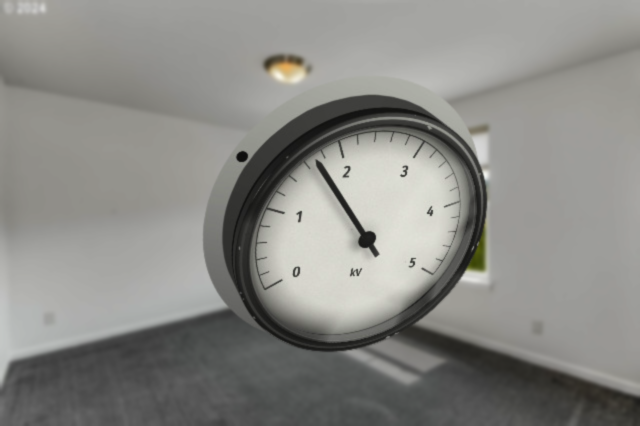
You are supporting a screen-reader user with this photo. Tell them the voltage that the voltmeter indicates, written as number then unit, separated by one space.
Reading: 1.7 kV
